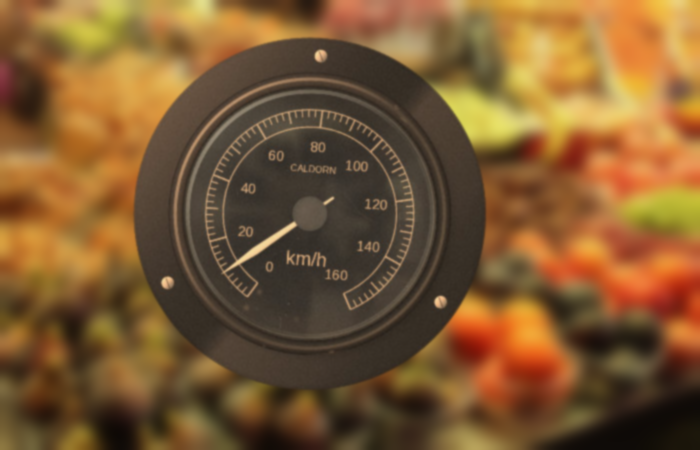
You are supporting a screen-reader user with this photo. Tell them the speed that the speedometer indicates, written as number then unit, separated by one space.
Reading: 10 km/h
